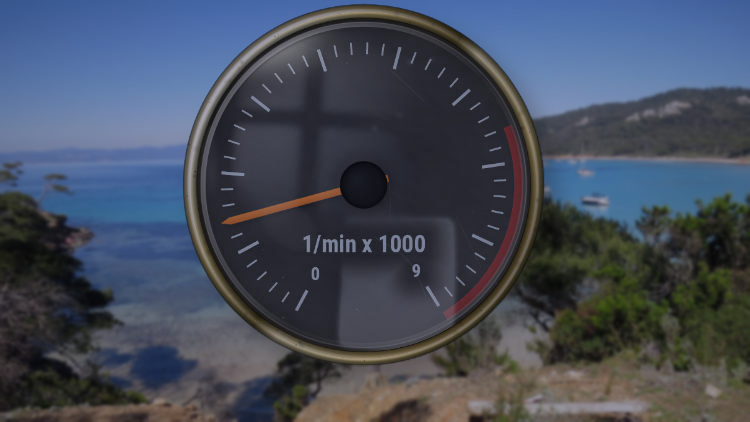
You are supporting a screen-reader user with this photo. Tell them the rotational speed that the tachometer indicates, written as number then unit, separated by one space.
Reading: 1400 rpm
